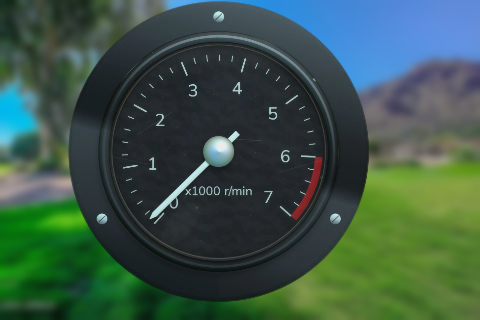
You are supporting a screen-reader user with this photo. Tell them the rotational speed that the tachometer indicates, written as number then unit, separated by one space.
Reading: 100 rpm
